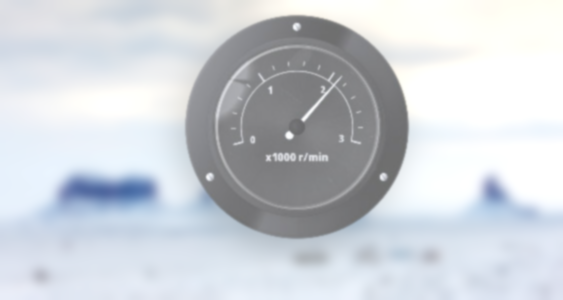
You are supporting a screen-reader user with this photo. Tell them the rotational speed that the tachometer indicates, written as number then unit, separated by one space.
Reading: 2100 rpm
